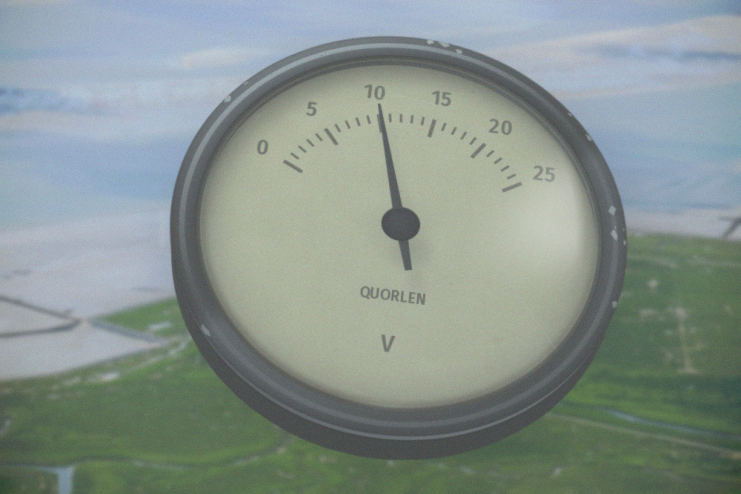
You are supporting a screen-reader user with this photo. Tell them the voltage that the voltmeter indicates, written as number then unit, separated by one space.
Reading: 10 V
